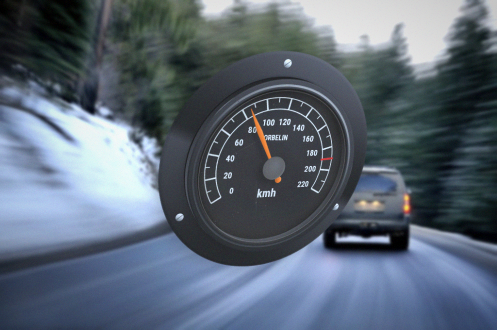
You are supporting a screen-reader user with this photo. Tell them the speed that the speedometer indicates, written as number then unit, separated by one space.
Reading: 85 km/h
